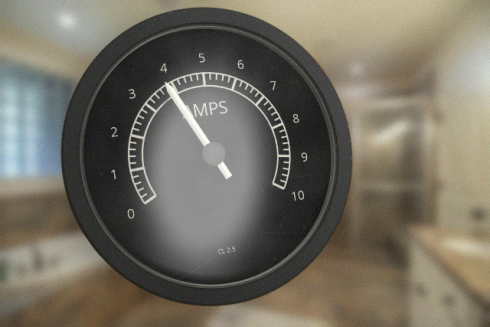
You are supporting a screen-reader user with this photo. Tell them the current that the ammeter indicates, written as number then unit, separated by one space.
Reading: 3.8 A
